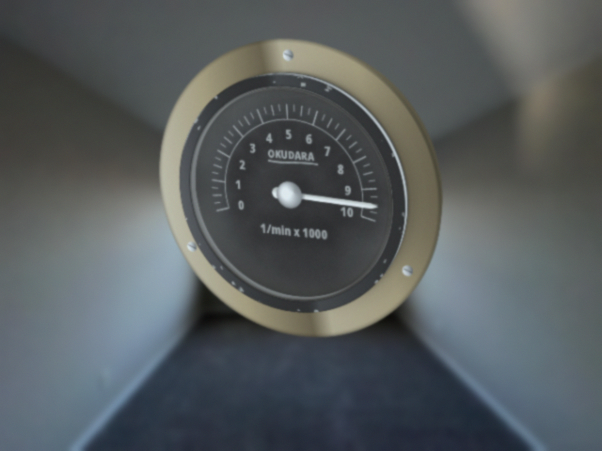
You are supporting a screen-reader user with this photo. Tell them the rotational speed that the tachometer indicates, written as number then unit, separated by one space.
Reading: 9500 rpm
